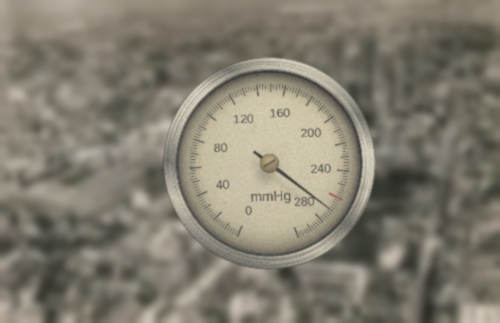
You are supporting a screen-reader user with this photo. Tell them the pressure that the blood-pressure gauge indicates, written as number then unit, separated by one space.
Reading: 270 mmHg
